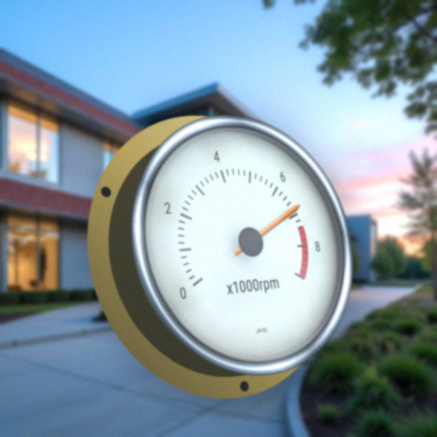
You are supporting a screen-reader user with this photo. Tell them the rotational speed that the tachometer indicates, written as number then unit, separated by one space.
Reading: 6800 rpm
